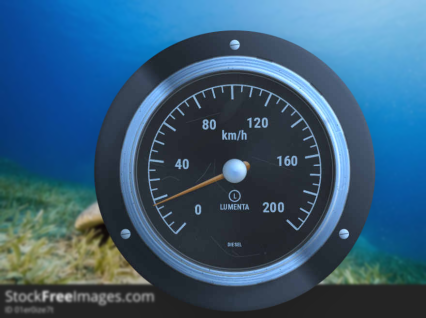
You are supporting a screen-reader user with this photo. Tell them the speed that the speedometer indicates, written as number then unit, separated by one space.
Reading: 17.5 km/h
